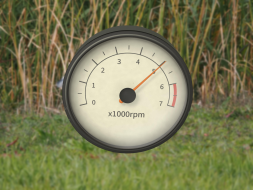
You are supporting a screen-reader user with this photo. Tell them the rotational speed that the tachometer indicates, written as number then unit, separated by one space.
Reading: 5000 rpm
